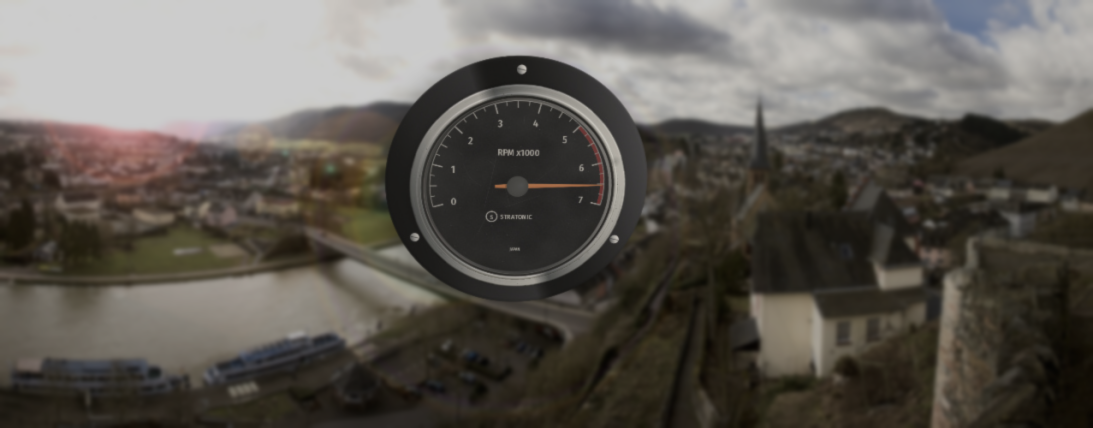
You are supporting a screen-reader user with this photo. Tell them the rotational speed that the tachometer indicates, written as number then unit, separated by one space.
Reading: 6500 rpm
